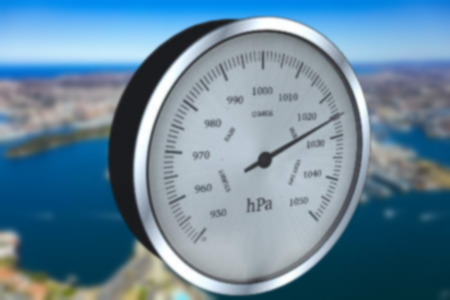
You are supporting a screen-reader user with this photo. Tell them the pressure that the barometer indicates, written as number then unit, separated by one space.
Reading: 1025 hPa
